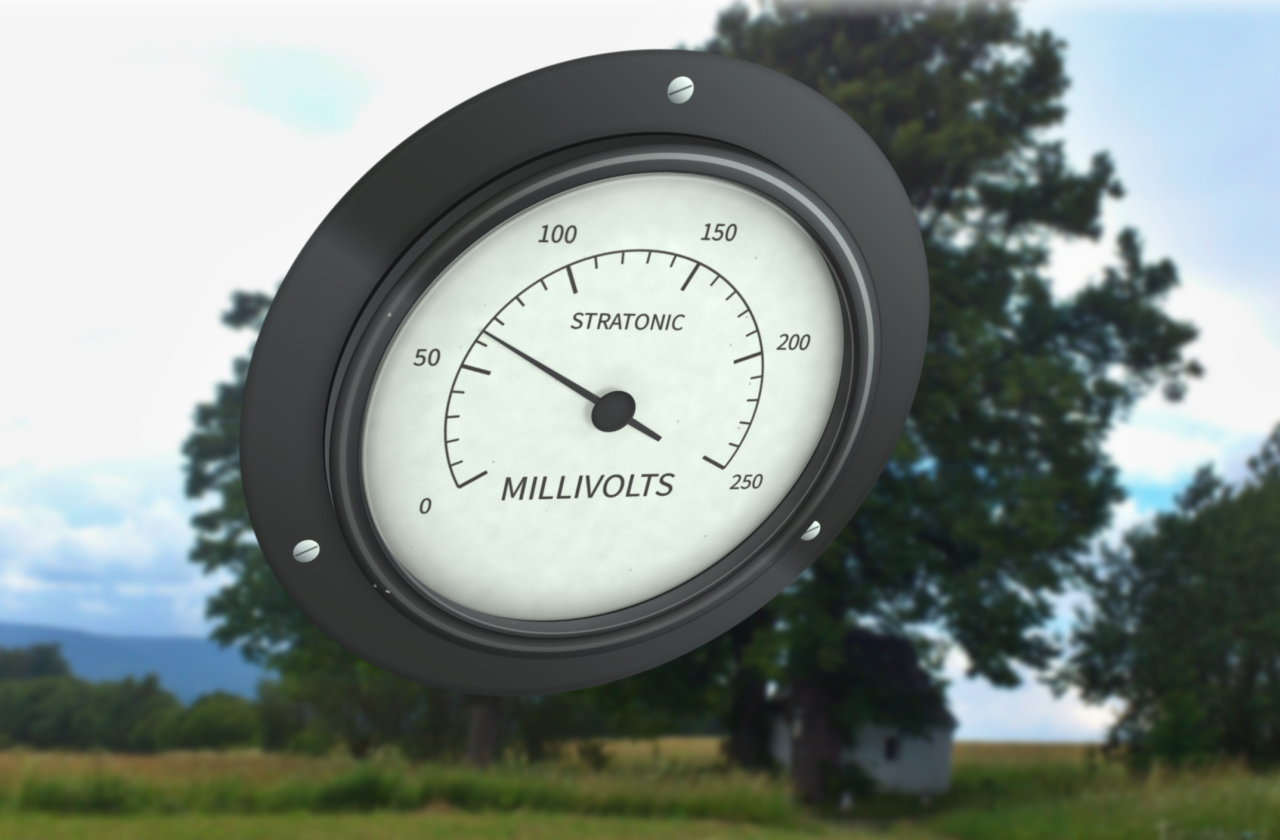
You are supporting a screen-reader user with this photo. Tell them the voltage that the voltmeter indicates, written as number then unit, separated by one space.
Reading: 65 mV
